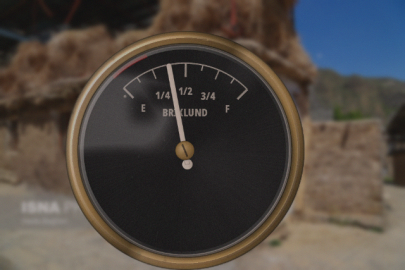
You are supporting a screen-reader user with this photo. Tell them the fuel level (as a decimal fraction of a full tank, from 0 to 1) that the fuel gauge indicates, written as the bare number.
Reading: 0.375
